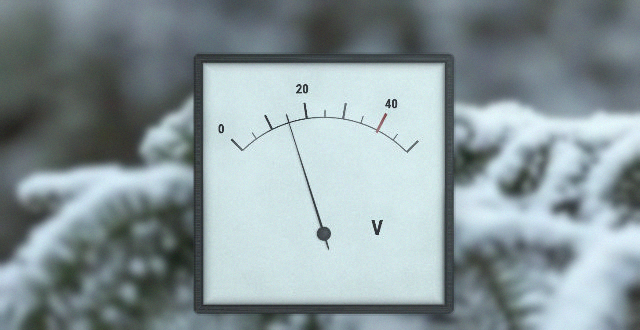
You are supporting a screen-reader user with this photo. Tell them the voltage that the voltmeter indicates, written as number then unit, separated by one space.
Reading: 15 V
